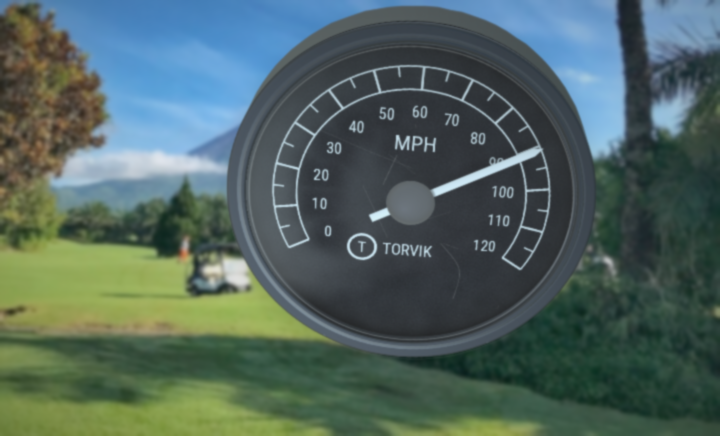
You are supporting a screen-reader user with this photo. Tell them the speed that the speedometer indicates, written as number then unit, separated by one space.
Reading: 90 mph
